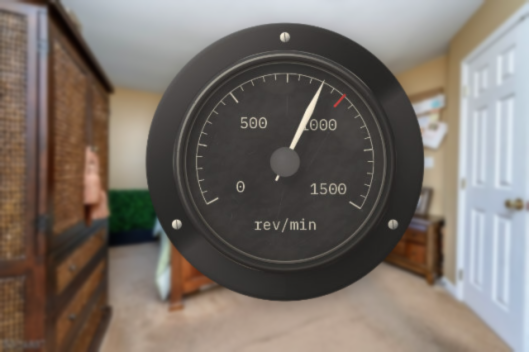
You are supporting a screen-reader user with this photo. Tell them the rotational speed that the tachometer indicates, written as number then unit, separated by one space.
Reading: 900 rpm
